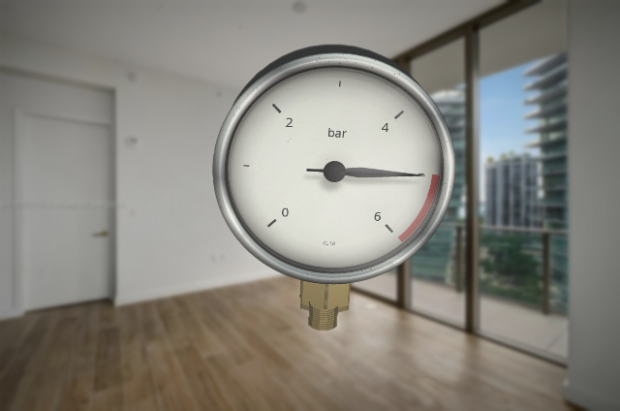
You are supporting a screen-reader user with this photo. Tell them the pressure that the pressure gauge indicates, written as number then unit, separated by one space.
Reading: 5 bar
